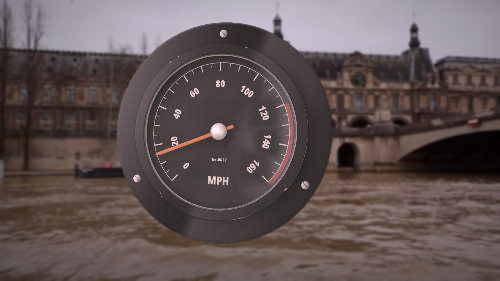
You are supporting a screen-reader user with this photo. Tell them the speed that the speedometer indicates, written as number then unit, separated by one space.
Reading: 15 mph
